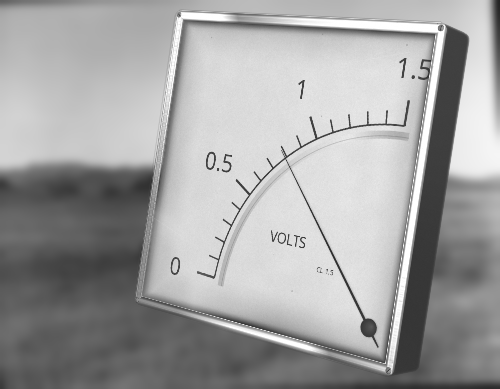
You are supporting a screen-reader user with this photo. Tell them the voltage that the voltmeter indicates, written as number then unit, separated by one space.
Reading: 0.8 V
